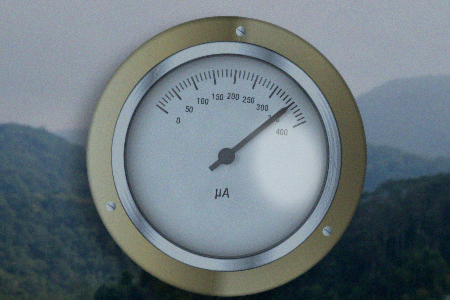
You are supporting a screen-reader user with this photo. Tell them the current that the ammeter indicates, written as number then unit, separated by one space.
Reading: 350 µA
